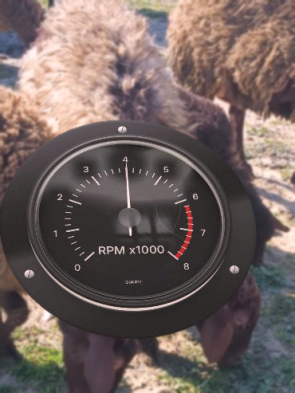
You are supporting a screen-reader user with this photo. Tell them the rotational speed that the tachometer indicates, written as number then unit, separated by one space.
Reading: 4000 rpm
